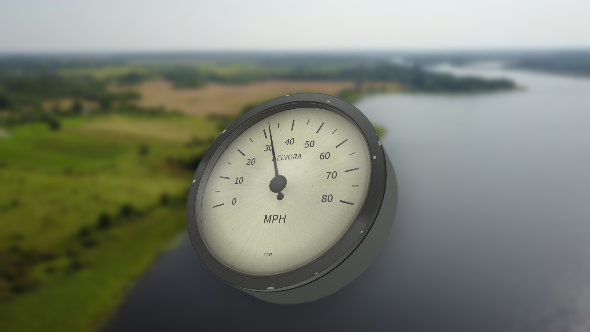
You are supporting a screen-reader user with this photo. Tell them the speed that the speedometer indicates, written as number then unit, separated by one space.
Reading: 32.5 mph
